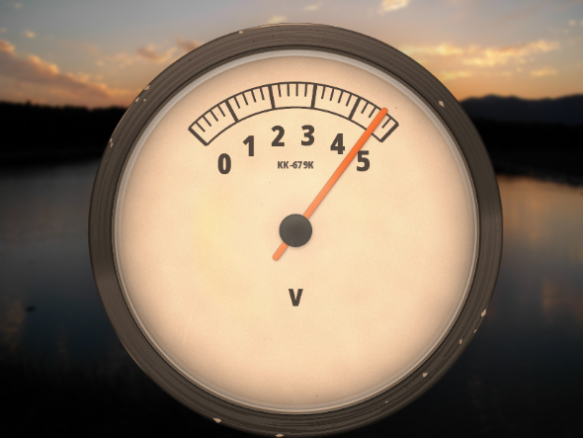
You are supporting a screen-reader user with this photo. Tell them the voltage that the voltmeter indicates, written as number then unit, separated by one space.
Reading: 4.6 V
